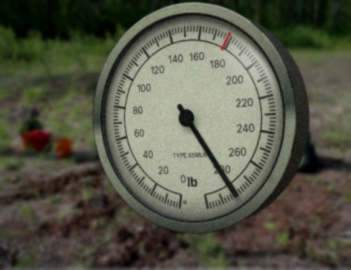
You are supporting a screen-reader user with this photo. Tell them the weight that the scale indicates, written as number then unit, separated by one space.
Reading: 280 lb
